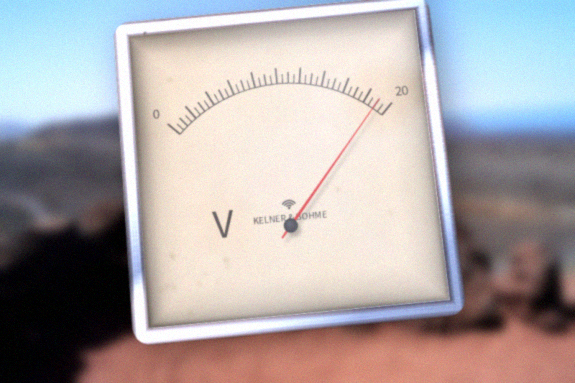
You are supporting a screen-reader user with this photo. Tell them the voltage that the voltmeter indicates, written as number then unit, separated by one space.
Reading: 19 V
